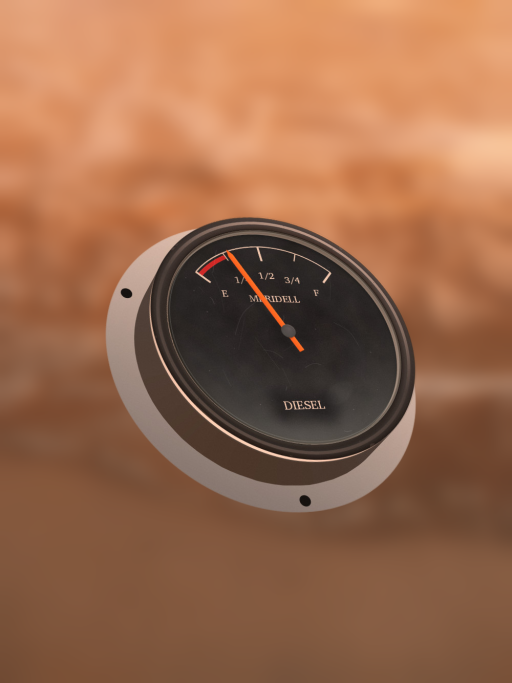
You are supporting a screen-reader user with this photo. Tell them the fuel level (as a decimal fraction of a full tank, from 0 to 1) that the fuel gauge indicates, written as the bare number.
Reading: 0.25
